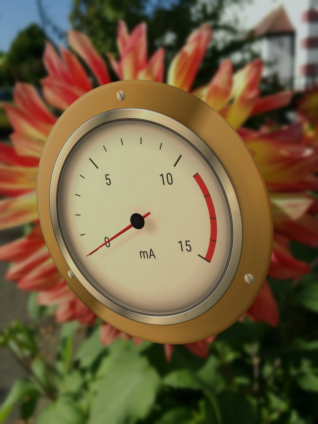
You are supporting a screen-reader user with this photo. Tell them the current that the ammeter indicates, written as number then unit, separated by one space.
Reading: 0 mA
